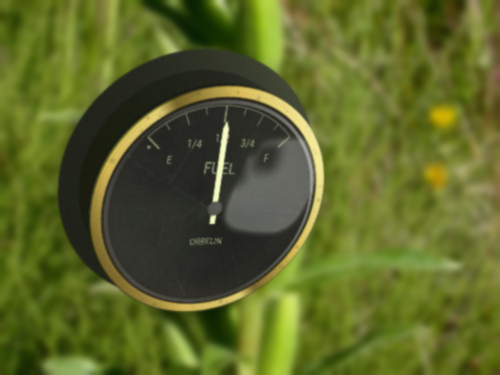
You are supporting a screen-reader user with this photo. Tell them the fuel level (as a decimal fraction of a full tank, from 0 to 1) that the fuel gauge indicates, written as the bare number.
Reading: 0.5
